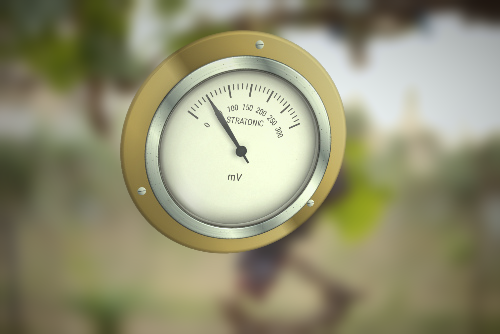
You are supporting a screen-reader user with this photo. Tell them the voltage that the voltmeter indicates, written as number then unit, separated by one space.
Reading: 50 mV
